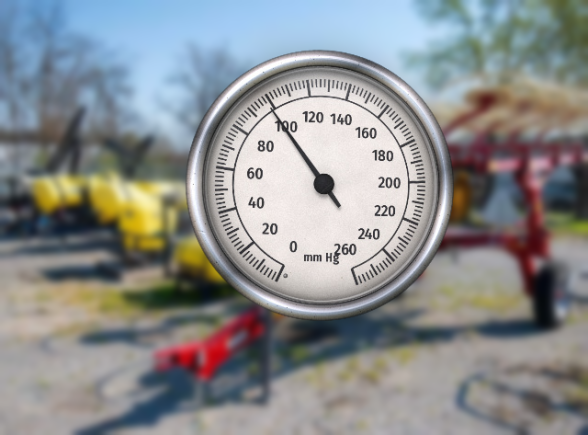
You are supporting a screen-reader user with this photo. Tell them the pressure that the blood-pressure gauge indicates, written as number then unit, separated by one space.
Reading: 98 mmHg
